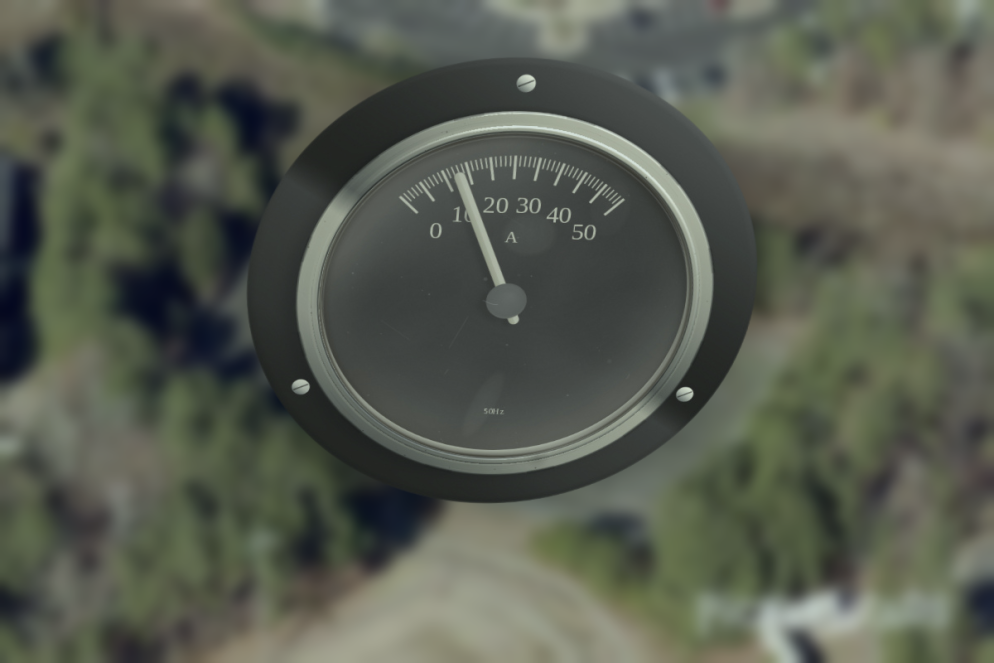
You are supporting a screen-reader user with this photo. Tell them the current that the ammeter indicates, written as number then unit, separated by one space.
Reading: 13 A
